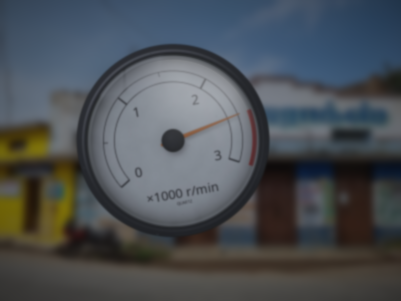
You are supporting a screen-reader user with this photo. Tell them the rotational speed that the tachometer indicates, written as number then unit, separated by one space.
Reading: 2500 rpm
